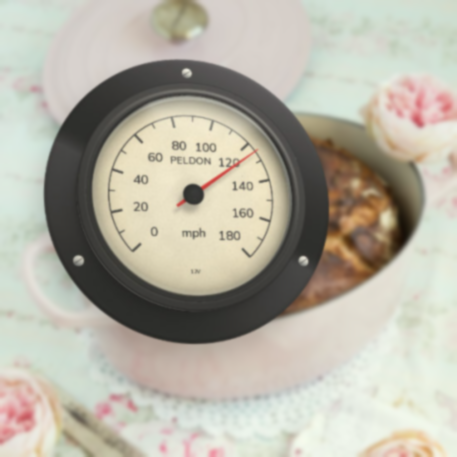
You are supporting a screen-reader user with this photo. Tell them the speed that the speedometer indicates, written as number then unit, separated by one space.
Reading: 125 mph
